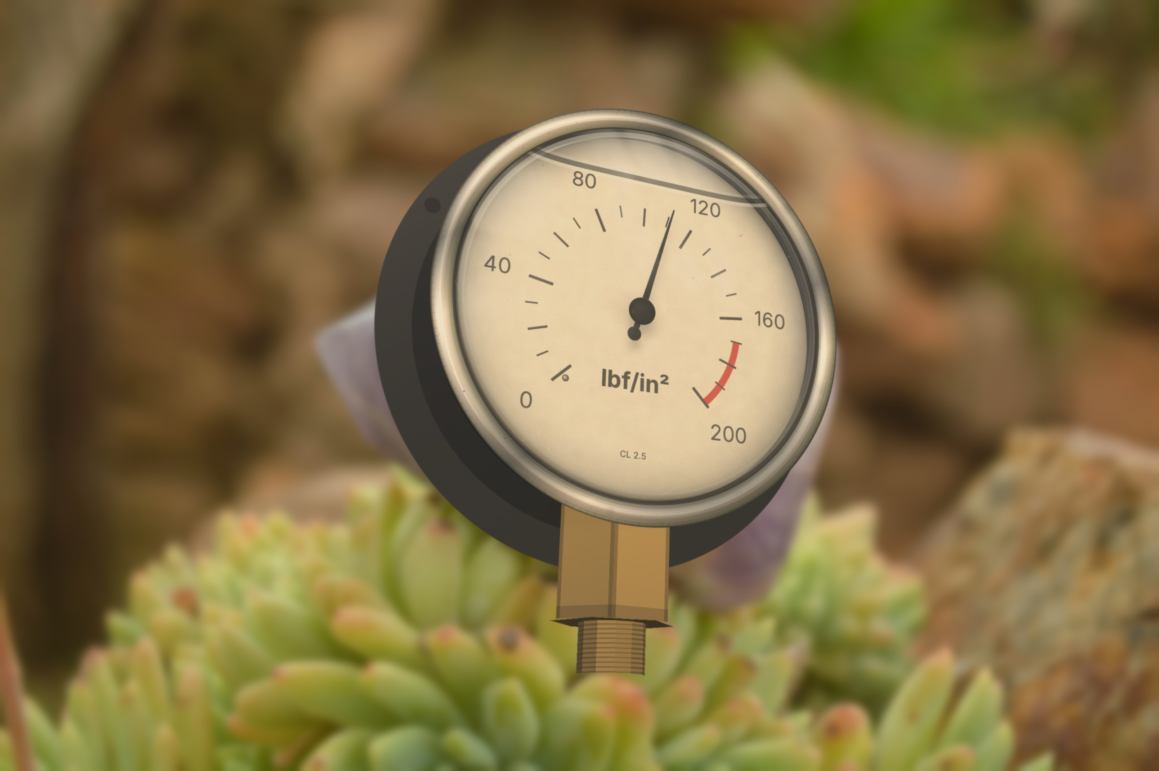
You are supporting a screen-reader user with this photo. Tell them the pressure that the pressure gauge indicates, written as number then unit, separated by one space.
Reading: 110 psi
